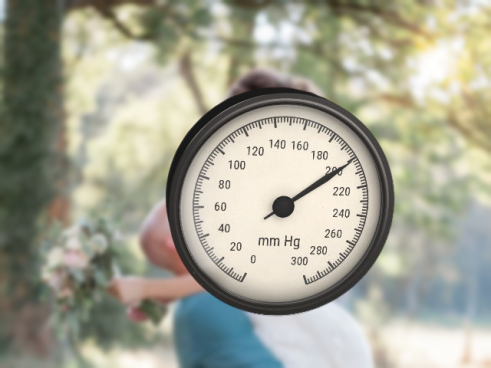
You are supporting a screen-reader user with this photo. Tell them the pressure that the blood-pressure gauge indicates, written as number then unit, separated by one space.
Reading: 200 mmHg
